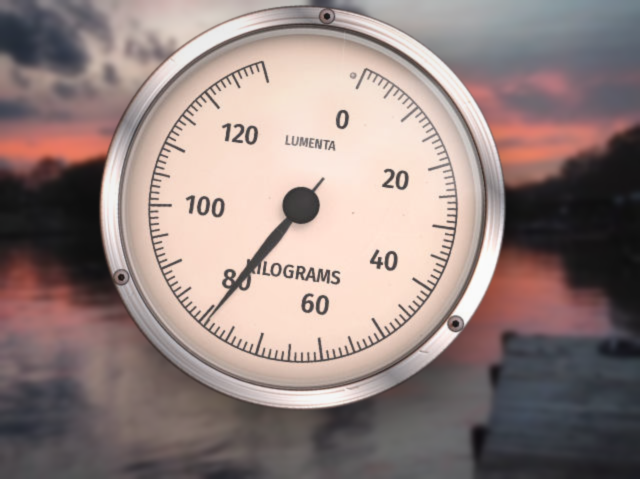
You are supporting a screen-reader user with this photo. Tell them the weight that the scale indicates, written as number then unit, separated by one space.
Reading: 79 kg
